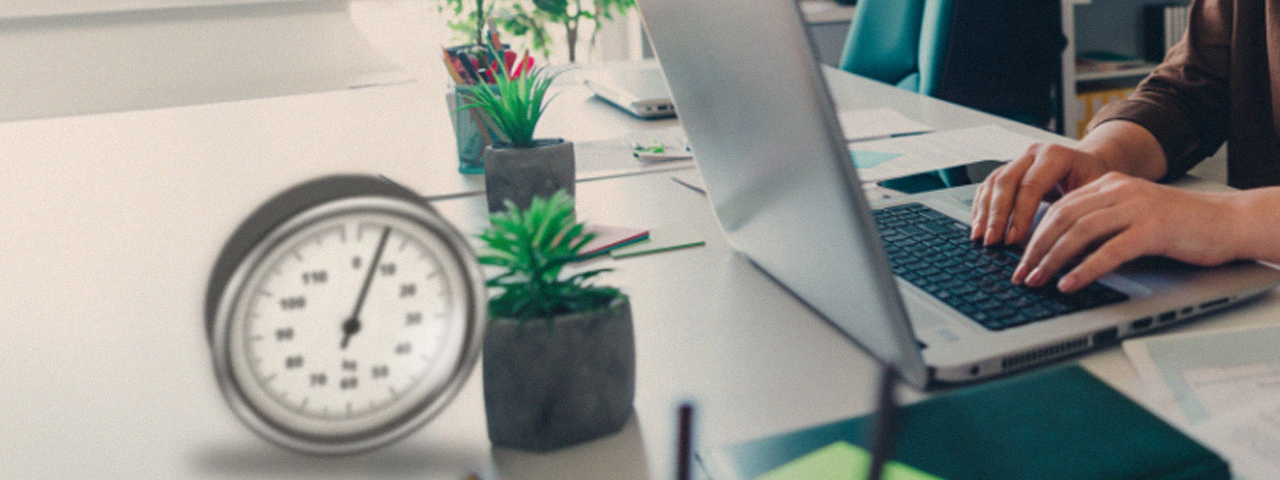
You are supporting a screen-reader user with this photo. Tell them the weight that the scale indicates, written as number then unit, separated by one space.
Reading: 5 kg
